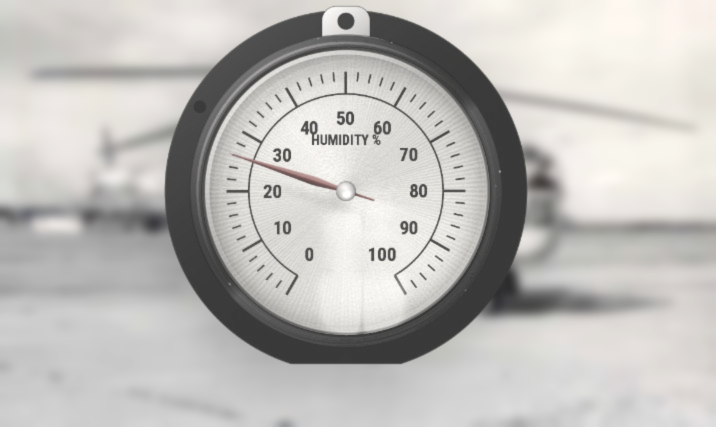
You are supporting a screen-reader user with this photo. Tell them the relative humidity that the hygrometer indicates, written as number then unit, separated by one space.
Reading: 26 %
